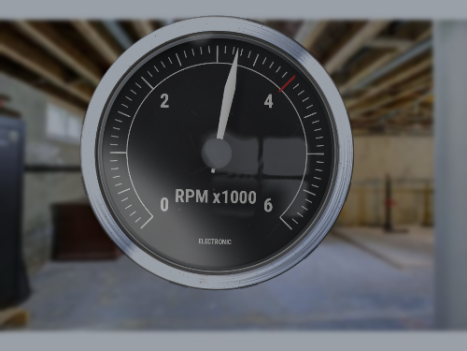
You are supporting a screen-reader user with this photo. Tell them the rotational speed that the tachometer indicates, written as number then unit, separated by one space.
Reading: 3250 rpm
